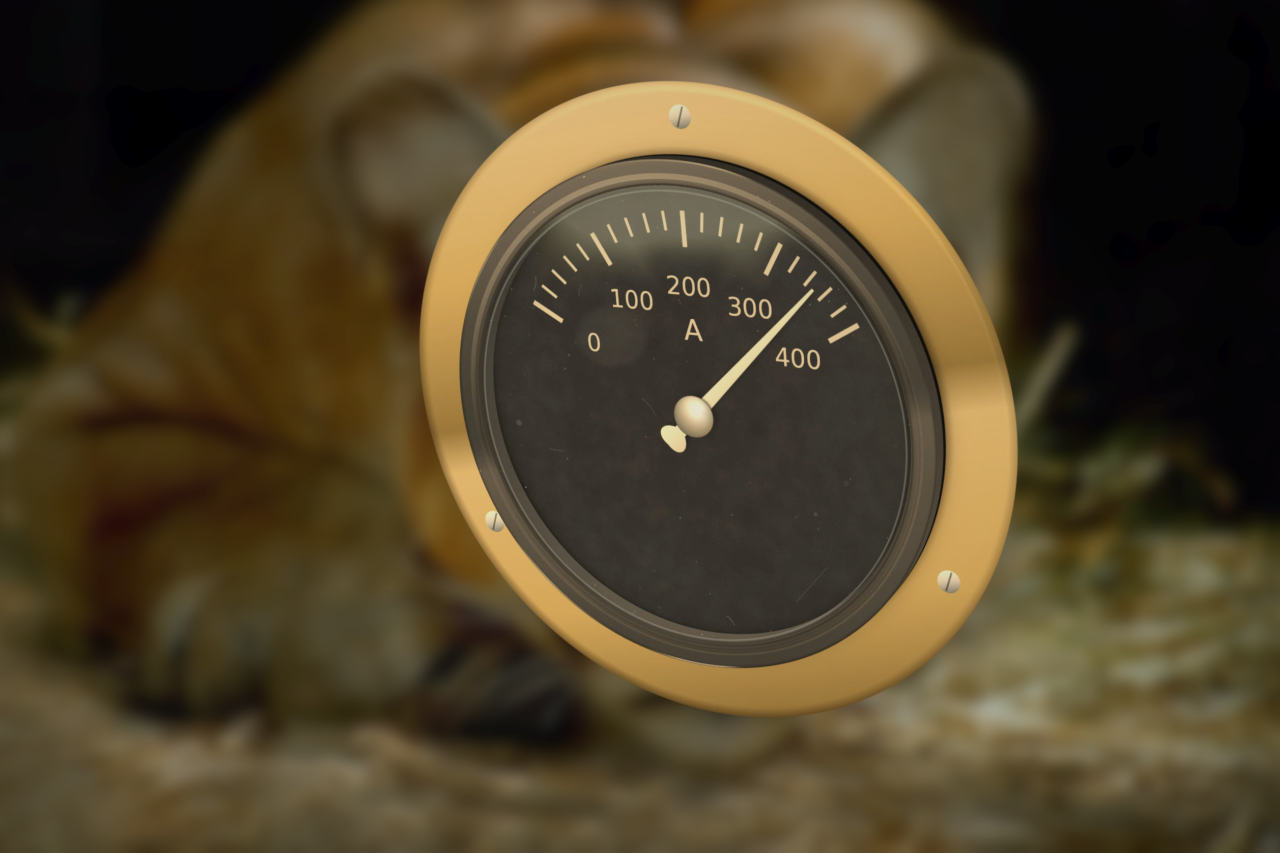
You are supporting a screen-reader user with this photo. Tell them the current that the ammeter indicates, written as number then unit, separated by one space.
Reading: 350 A
